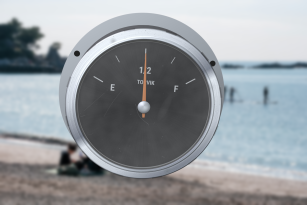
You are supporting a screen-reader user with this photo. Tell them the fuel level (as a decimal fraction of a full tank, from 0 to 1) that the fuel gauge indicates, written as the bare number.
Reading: 0.5
